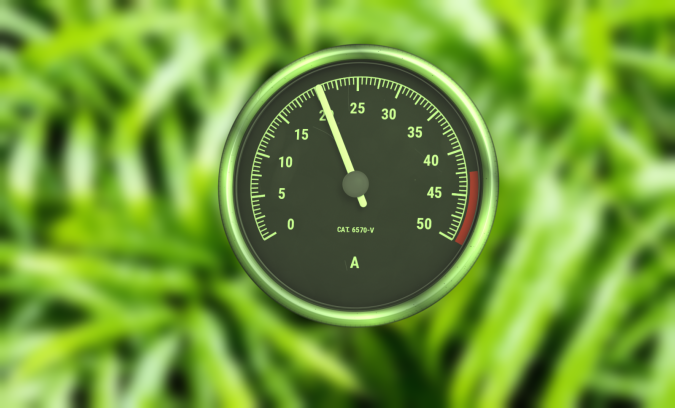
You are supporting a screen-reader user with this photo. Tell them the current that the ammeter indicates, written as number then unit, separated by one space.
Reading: 20.5 A
